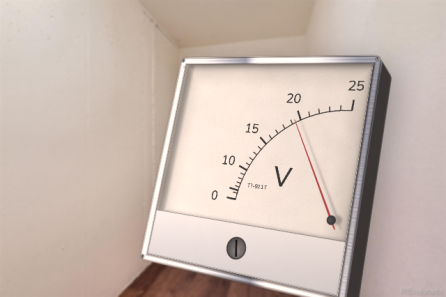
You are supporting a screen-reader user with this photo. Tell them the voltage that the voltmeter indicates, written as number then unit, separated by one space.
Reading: 19.5 V
